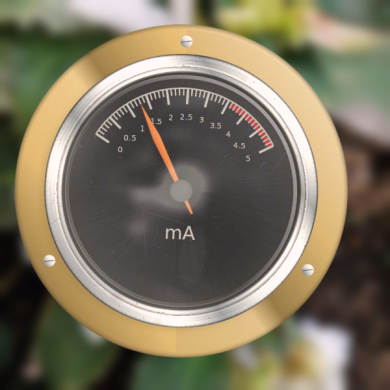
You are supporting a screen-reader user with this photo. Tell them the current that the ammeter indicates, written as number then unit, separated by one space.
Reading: 1.3 mA
